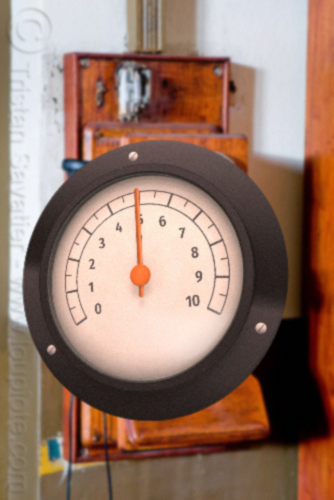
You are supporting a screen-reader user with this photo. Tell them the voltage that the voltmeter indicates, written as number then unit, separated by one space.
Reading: 5 V
